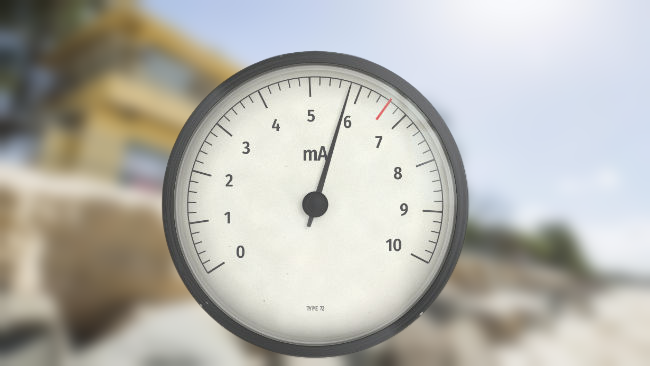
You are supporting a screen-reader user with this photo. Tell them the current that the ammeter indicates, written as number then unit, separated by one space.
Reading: 5.8 mA
